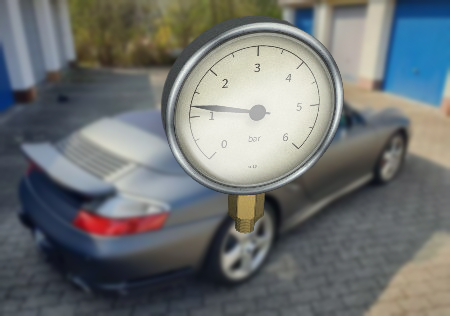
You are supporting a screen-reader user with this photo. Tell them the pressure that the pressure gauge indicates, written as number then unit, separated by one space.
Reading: 1.25 bar
